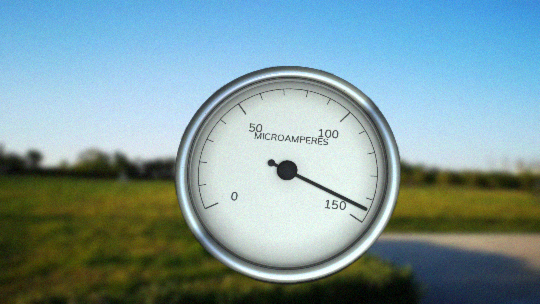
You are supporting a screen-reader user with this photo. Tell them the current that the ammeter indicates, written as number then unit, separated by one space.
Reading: 145 µA
